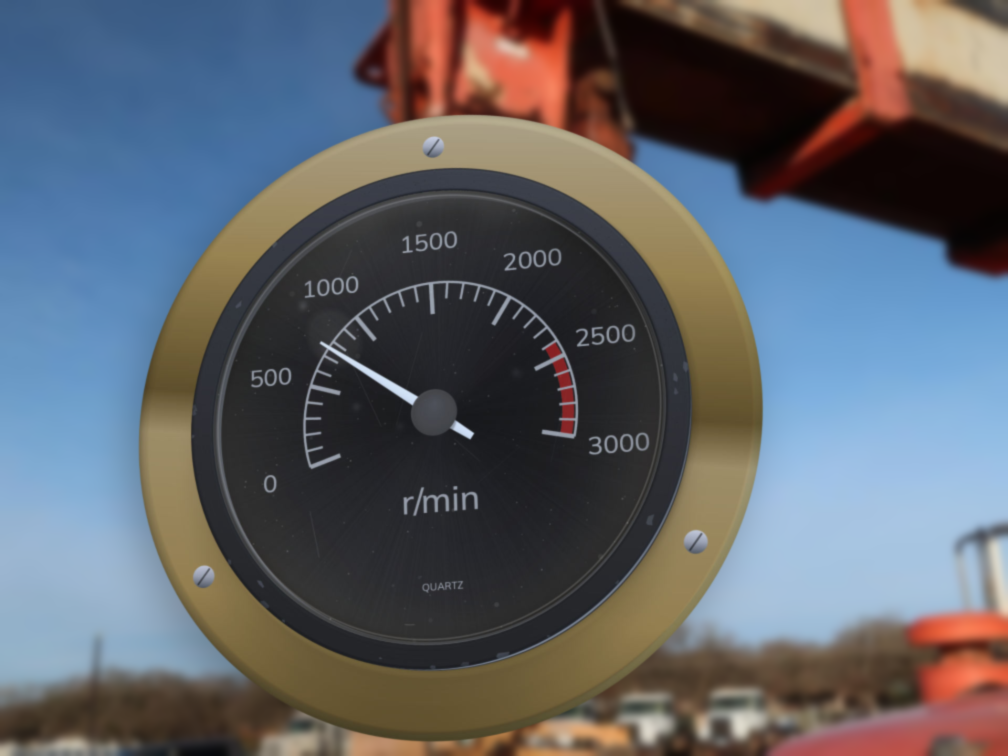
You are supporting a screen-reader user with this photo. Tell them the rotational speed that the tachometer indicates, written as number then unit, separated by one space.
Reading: 750 rpm
